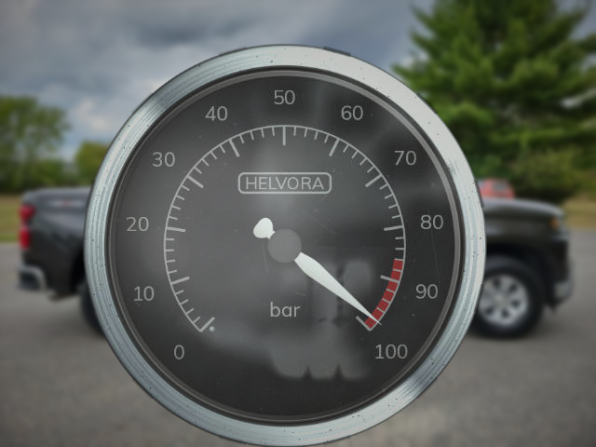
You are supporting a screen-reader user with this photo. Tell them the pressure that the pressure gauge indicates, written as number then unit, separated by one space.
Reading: 98 bar
